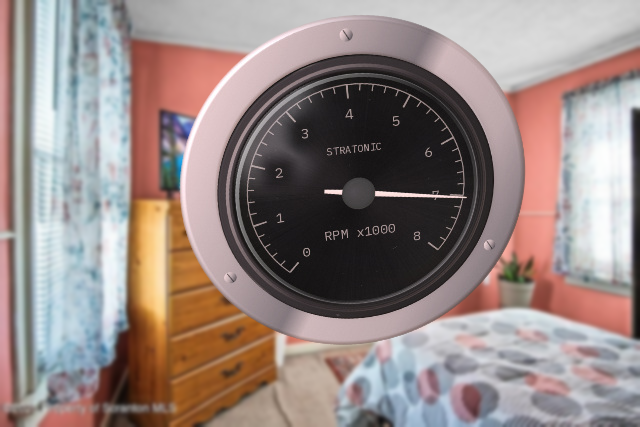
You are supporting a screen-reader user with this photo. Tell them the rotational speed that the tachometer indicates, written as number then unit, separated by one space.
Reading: 7000 rpm
